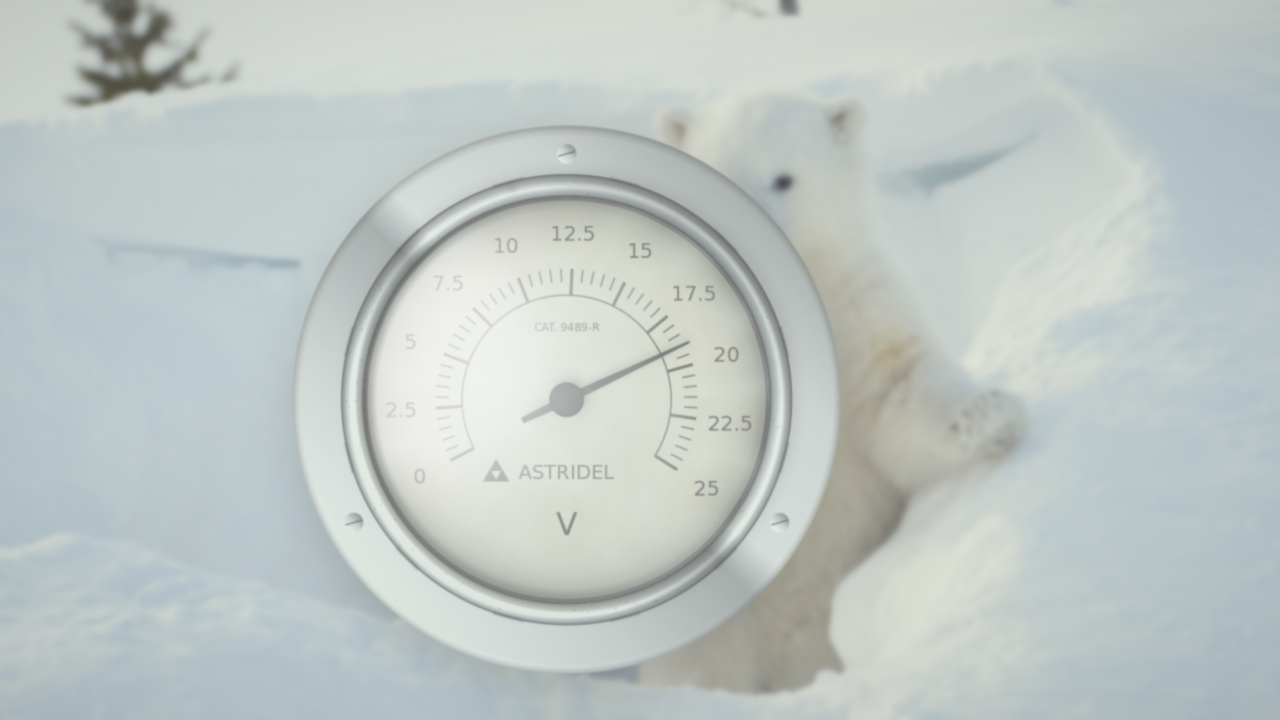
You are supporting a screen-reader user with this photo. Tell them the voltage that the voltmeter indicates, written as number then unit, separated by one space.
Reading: 19 V
